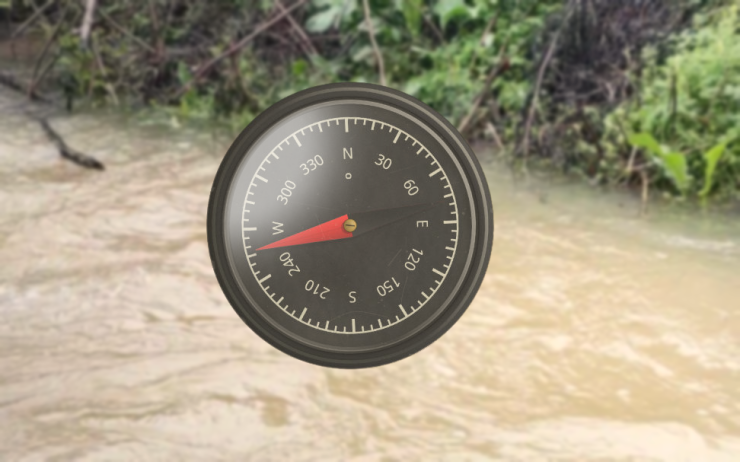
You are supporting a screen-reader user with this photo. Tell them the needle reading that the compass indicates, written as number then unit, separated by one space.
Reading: 257.5 °
